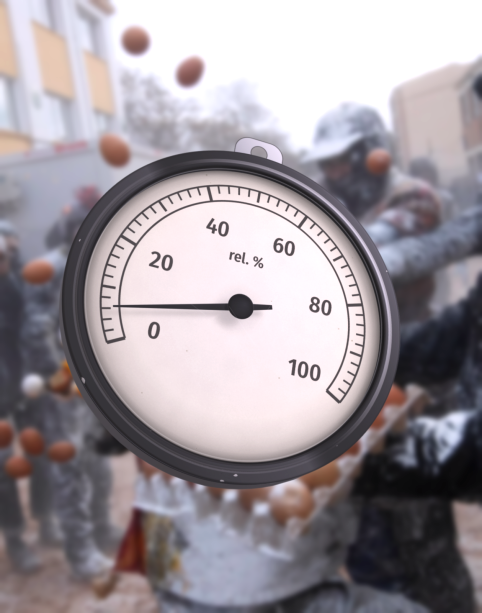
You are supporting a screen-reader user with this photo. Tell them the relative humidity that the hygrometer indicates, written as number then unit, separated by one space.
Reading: 6 %
